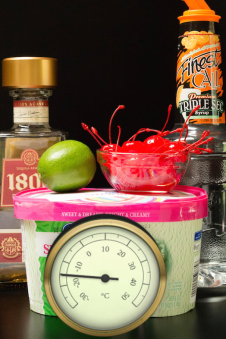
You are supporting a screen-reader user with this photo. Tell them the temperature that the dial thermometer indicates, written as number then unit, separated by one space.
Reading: -15 °C
